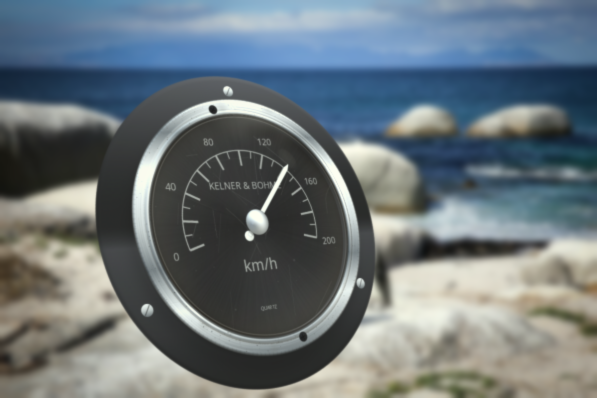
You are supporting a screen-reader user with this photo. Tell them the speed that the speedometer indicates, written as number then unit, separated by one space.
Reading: 140 km/h
